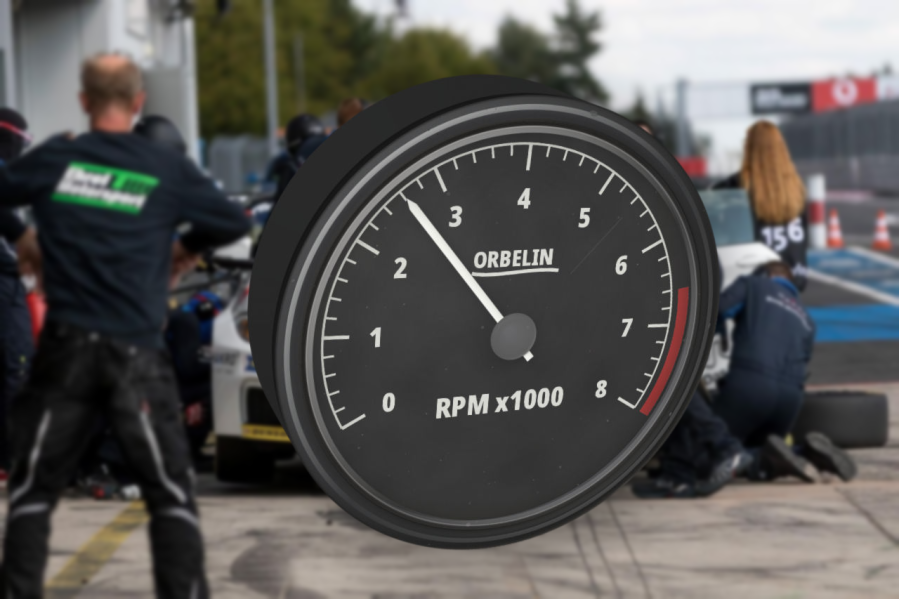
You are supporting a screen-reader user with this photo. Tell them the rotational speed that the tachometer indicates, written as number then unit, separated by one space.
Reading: 2600 rpm
